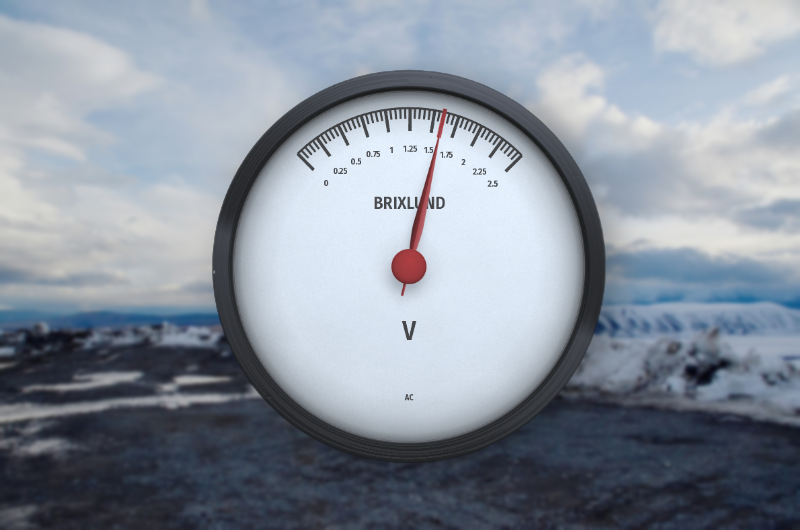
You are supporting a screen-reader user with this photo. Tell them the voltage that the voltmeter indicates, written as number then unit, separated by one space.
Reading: 1.6 V
